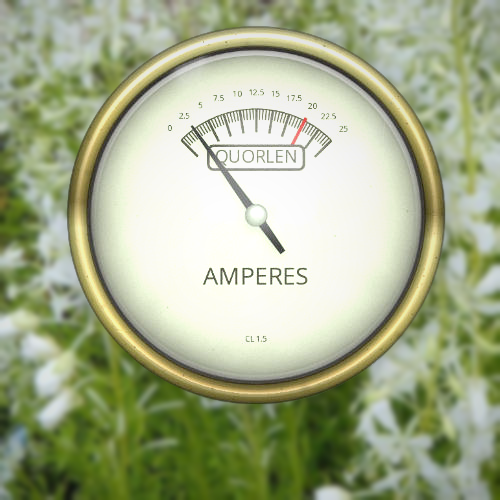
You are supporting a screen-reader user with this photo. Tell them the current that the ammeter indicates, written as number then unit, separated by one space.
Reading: 2.5 A
